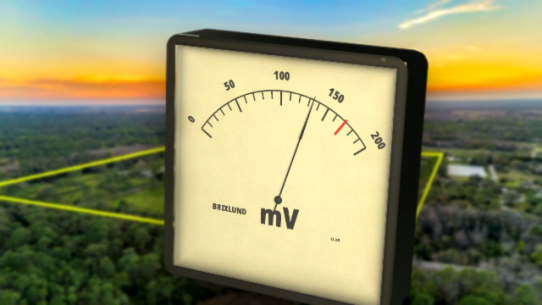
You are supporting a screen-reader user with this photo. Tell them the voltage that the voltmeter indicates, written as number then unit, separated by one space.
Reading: 135 mV
